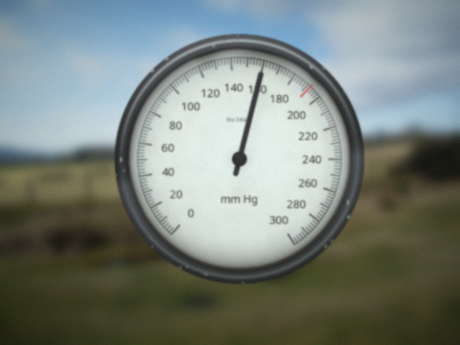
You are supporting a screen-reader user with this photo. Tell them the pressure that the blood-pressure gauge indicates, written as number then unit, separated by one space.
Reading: 160 mmHg
